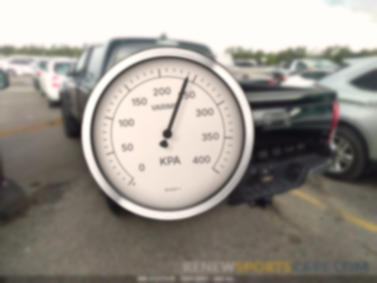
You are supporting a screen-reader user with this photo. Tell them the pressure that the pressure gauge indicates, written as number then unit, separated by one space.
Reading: 240 kPa
